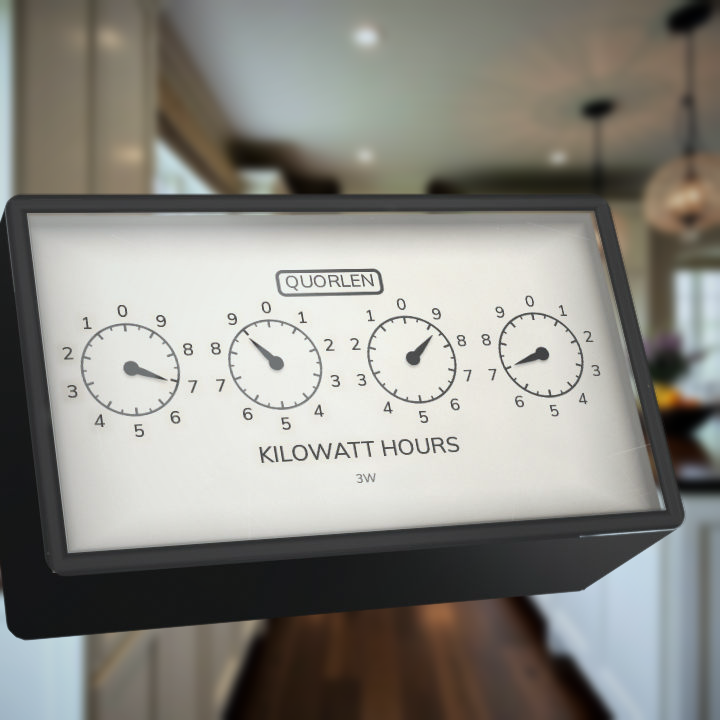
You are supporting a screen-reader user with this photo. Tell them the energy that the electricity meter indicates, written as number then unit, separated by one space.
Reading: 6887 kWh
